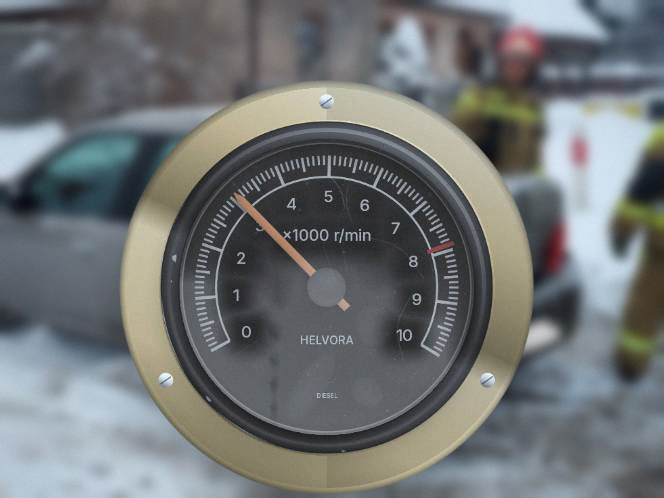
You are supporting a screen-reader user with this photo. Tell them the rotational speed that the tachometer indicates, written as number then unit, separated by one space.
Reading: 3100 rpm
